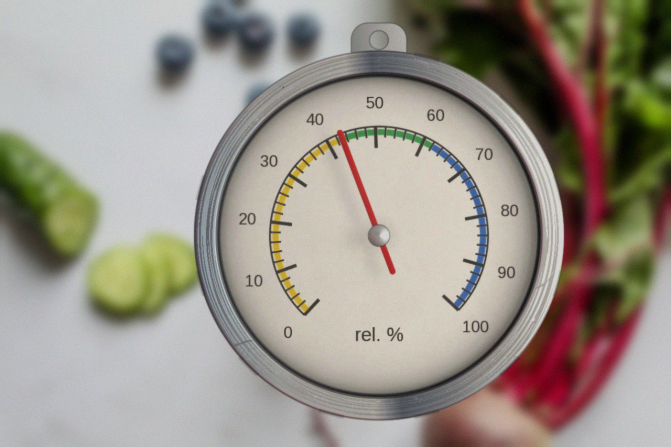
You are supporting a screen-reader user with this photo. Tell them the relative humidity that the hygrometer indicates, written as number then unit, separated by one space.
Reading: 43 %
